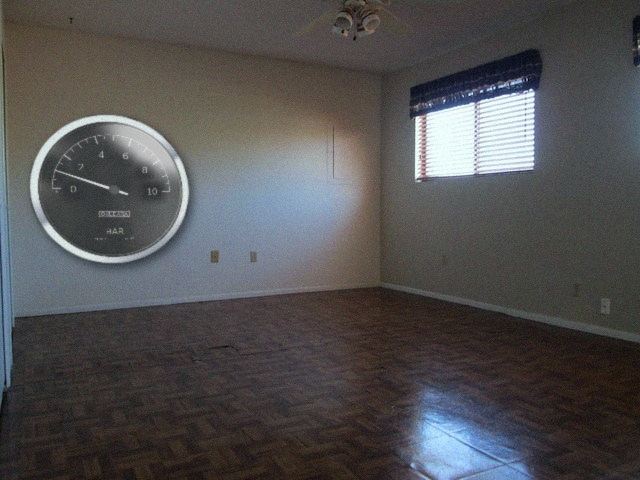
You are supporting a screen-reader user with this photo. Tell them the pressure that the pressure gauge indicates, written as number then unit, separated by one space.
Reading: 1 bar
